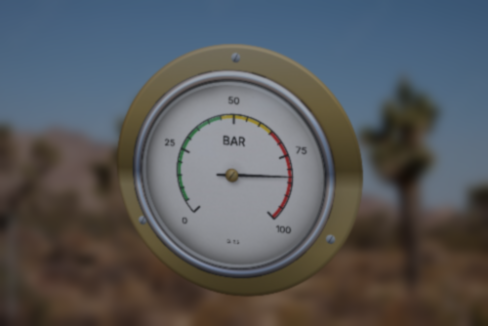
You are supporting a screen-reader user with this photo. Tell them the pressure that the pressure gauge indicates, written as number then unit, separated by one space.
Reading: 82.5 bar
